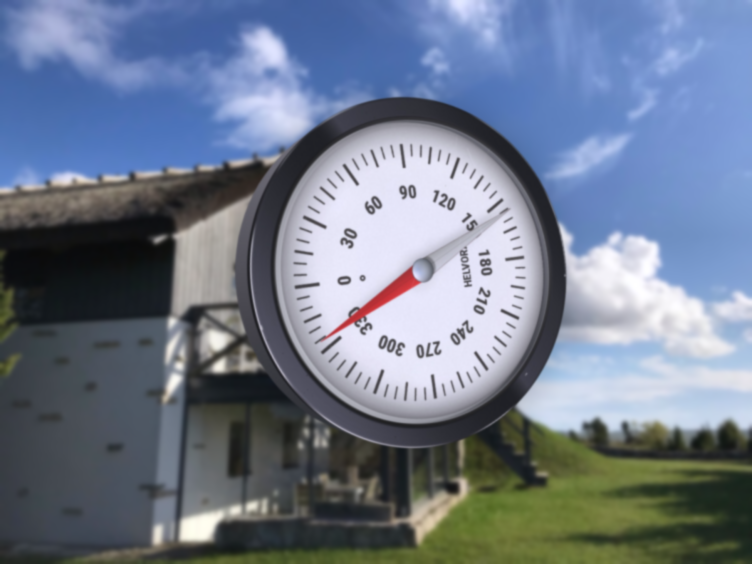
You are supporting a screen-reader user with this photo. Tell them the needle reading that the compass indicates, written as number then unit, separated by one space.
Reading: 335 °
